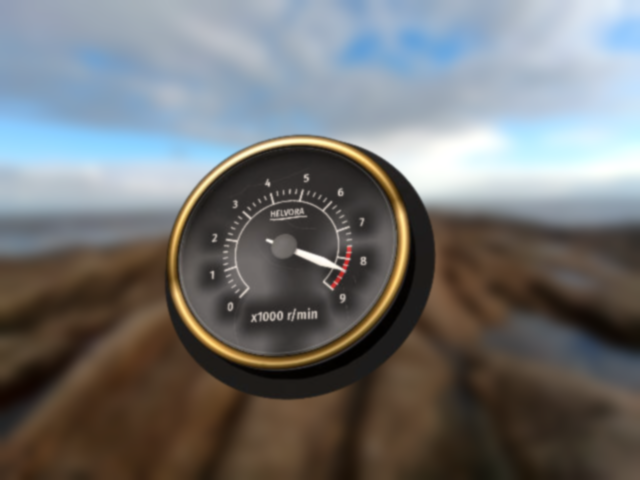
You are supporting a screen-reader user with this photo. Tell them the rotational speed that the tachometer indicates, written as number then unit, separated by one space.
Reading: 8400 rpm
